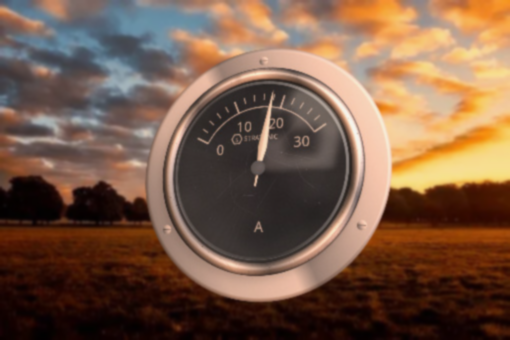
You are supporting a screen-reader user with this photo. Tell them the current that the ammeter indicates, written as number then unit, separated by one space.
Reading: 18 A
